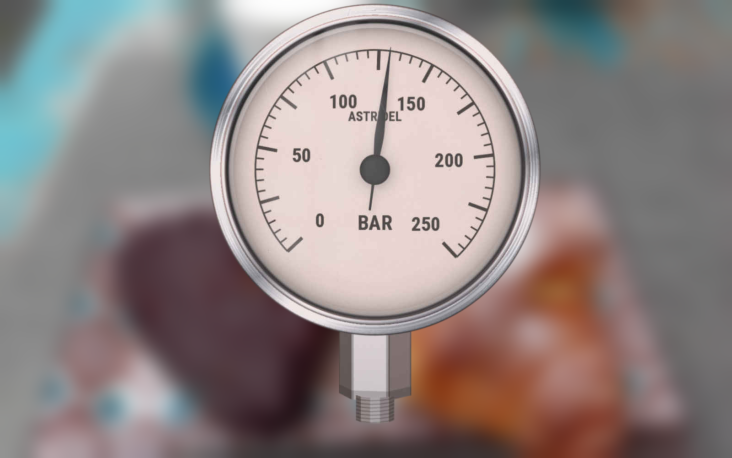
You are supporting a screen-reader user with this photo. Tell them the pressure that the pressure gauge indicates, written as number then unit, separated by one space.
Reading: 130 bar
